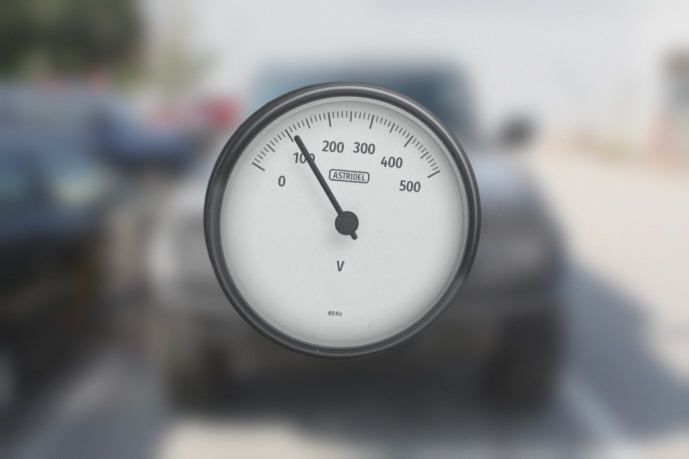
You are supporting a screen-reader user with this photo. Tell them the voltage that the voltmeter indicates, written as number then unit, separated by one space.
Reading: 110 V
